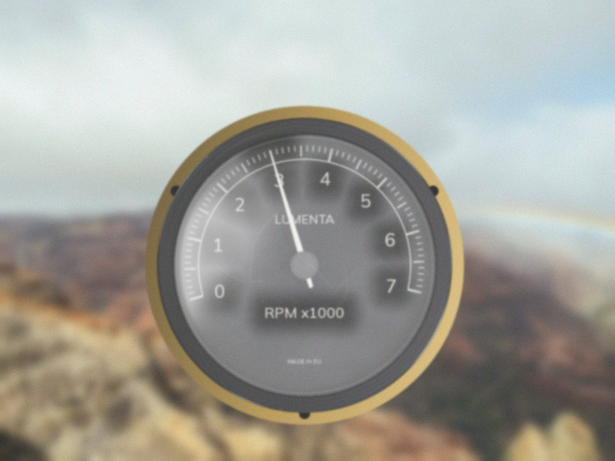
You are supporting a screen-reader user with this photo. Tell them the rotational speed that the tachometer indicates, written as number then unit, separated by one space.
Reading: 3000 rpm
